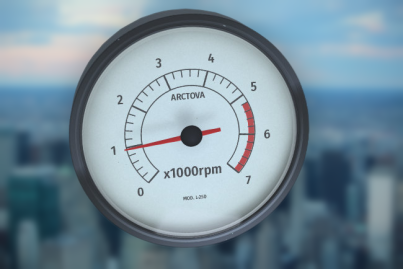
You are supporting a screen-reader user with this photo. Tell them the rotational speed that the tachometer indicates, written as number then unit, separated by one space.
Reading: 1000 rpm
